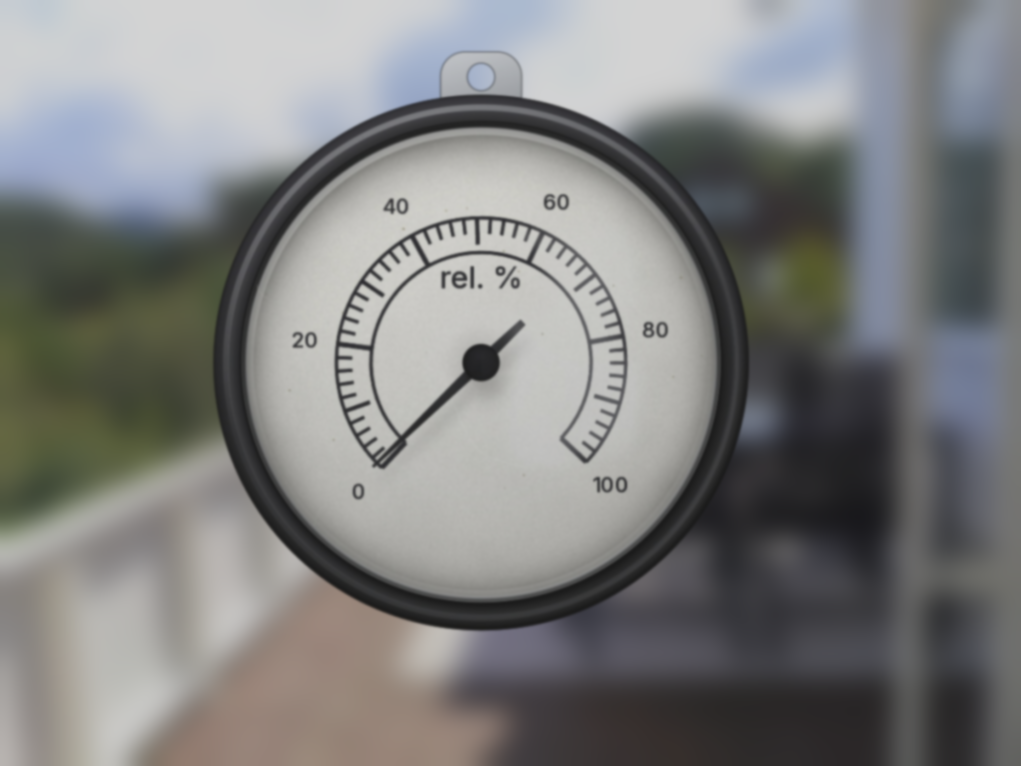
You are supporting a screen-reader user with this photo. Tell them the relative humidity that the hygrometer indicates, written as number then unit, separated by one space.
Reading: 1 %
